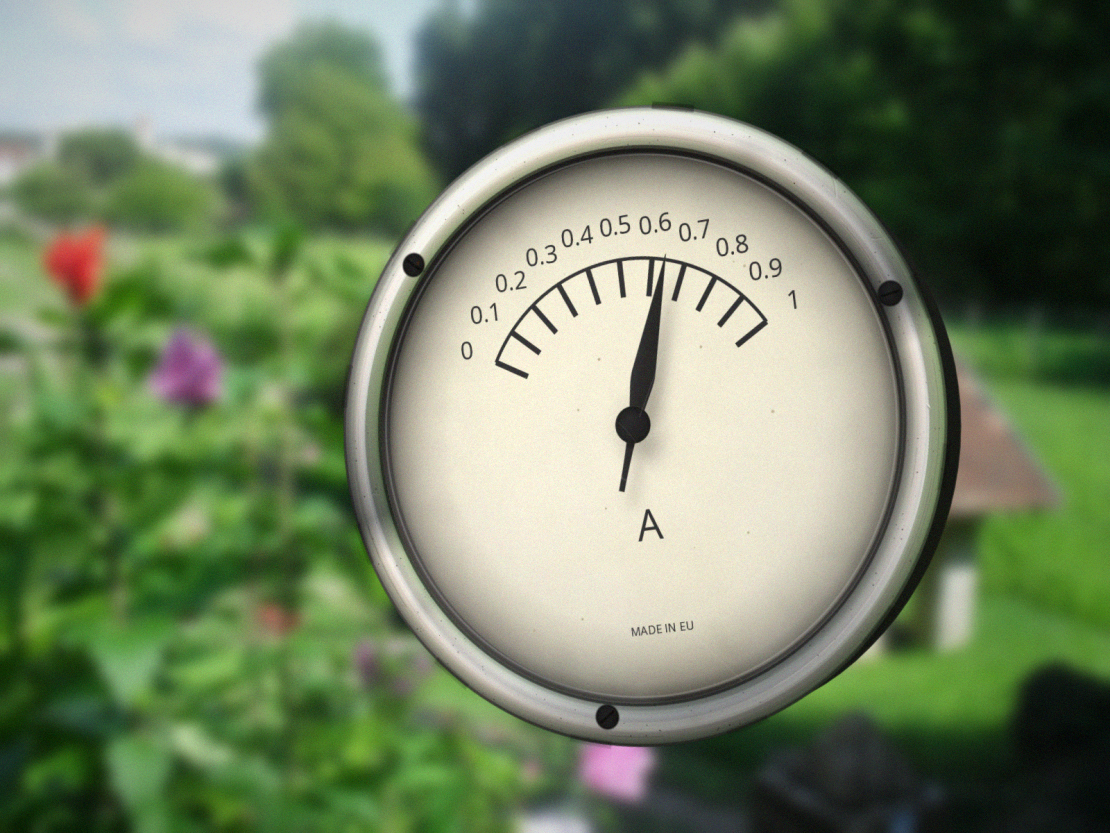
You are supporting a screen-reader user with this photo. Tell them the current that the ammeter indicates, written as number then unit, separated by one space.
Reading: 0.65 A
